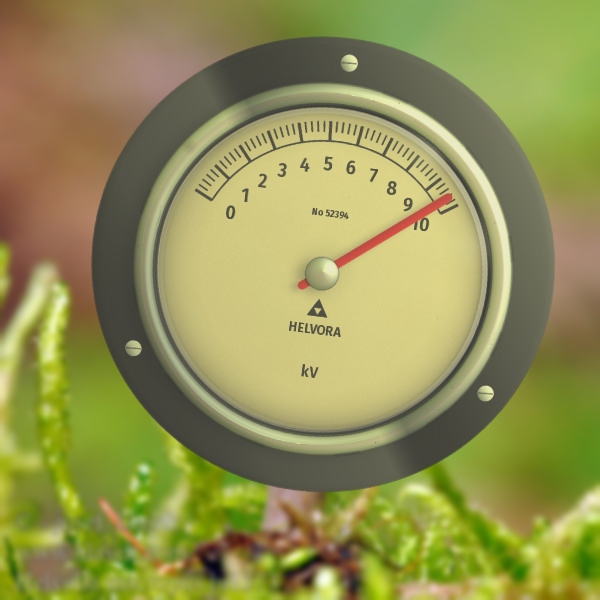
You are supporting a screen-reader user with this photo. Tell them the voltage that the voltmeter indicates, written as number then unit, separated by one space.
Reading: 9.6 kV
